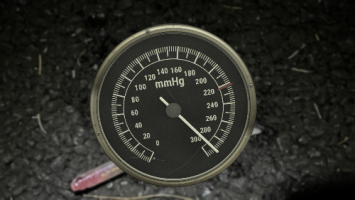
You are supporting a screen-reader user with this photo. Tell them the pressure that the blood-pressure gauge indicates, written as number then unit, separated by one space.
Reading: 290 mmHg
